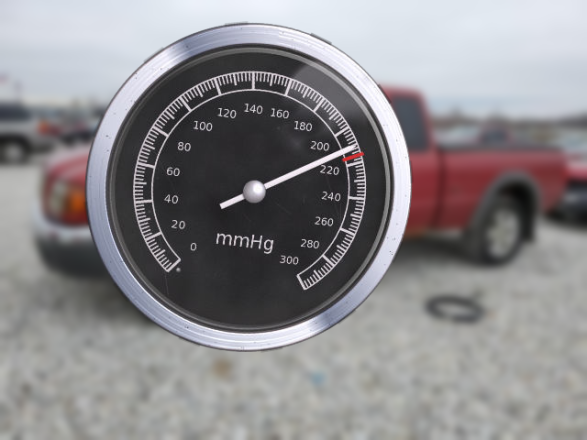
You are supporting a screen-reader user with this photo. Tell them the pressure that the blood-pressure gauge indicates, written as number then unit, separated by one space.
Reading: 210 mmHg
